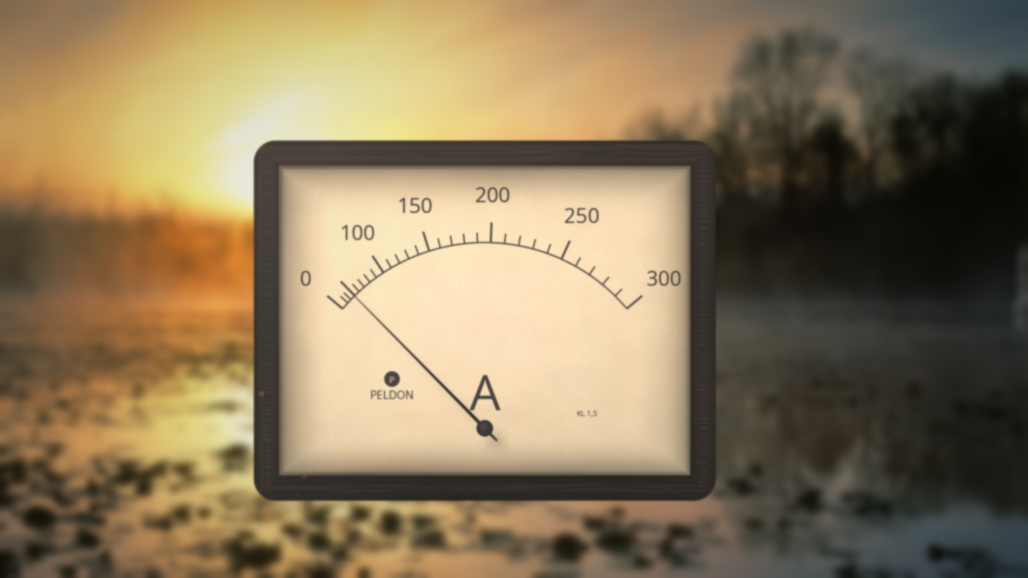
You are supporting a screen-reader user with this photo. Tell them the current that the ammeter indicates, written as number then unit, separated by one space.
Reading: 50 A
